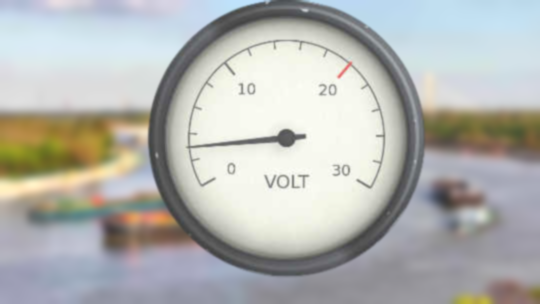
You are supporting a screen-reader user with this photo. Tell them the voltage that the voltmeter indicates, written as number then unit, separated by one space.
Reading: 3 V
